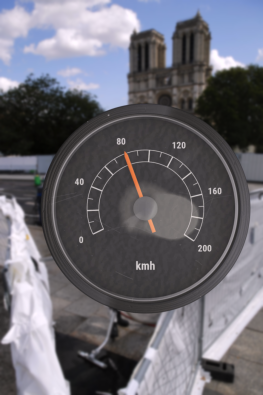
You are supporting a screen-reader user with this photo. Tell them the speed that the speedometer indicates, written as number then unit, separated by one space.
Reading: 80 km/h
